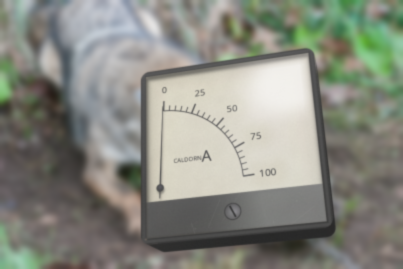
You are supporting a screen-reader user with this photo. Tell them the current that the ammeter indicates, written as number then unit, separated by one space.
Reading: 0 A
